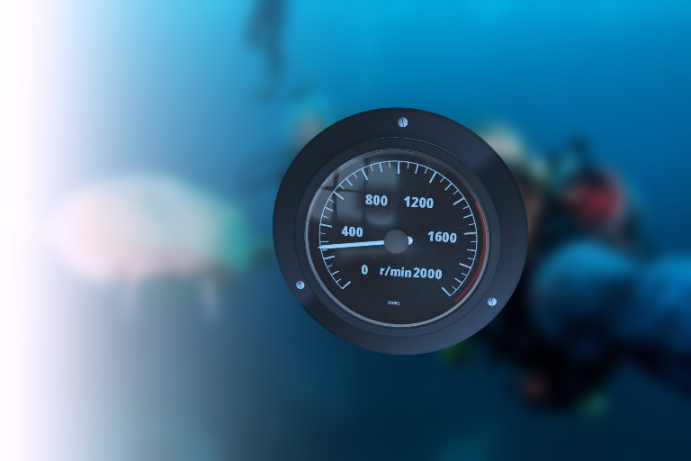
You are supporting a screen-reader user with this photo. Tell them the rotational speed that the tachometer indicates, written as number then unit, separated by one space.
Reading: 275 rpm
